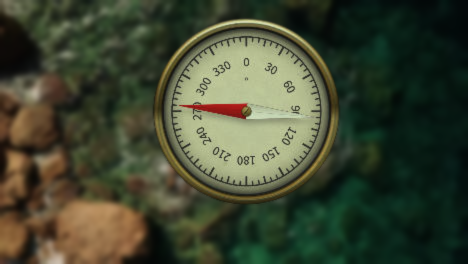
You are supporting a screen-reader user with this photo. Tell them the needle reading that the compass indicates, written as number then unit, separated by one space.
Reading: 275 °
